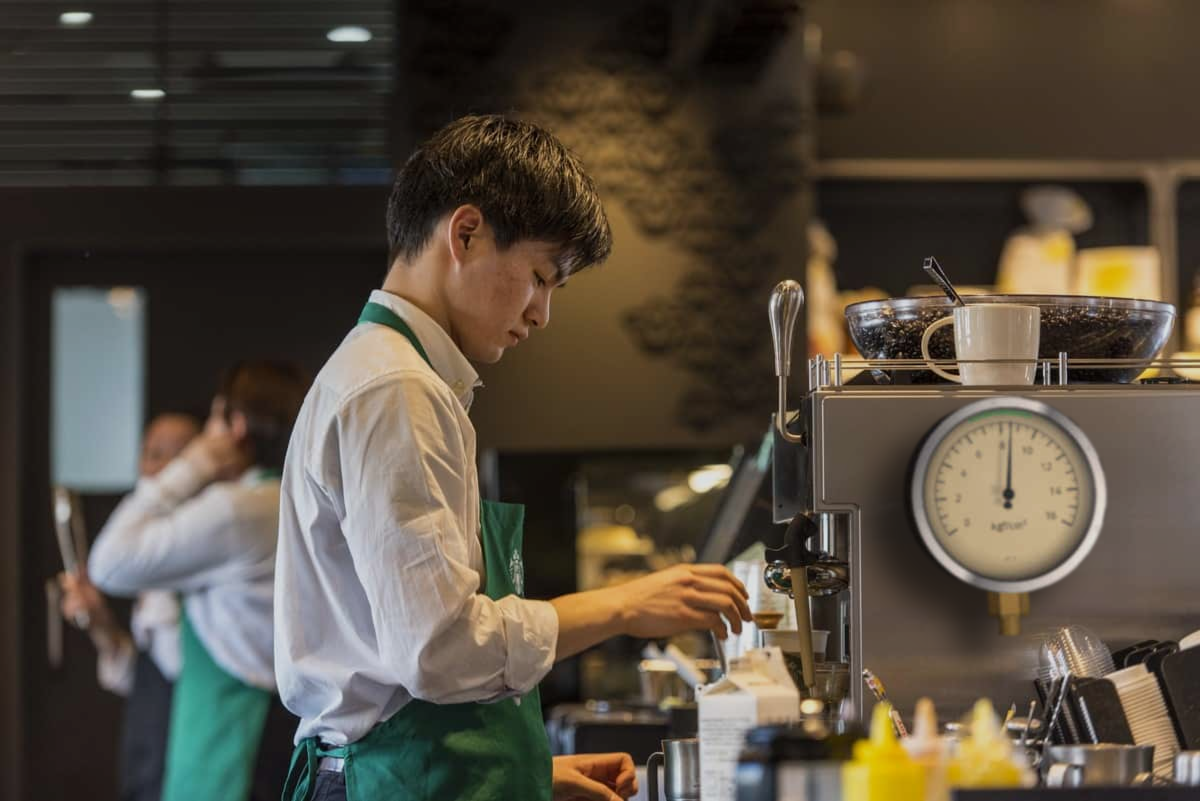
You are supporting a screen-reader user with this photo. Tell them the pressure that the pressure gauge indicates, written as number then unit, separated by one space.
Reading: 8.5 kg/cm²
